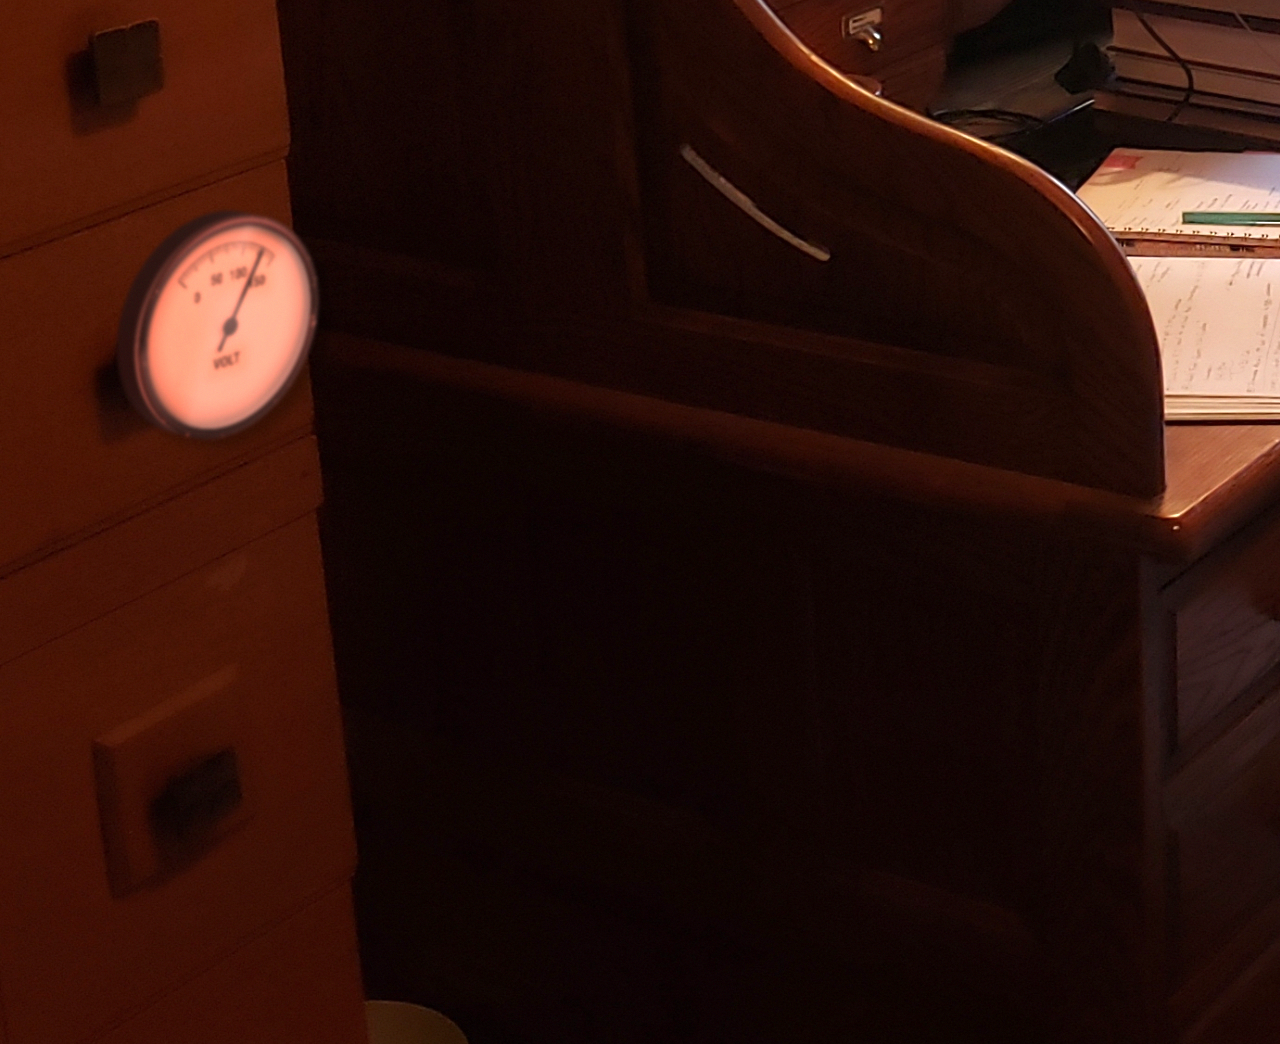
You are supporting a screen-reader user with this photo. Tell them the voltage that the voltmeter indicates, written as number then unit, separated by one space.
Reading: 125 V
